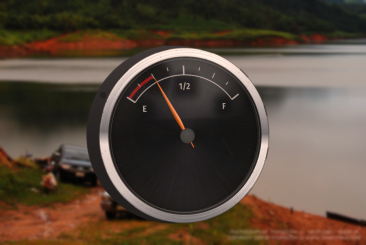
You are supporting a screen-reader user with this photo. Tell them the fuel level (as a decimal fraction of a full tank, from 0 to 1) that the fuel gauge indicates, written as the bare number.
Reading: 0.25
